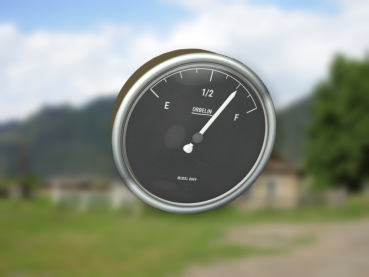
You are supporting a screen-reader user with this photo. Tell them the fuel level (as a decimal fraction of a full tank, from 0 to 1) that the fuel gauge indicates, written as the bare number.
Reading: 0.75
